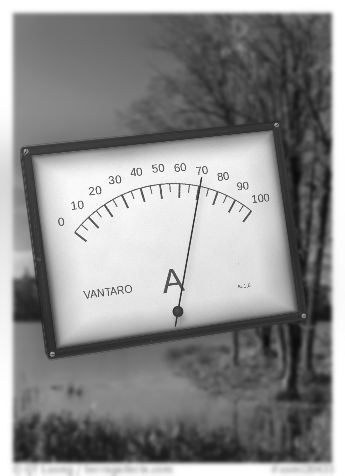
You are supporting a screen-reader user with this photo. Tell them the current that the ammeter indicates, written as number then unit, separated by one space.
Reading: 70 A
